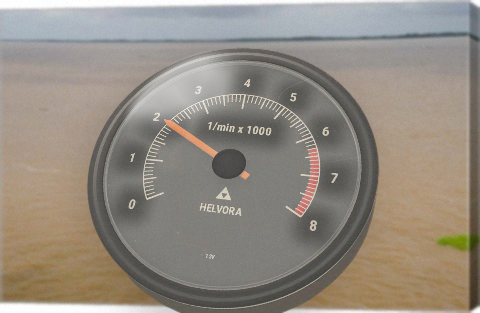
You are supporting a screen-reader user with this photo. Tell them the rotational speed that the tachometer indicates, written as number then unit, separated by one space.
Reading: 2000 rpm
